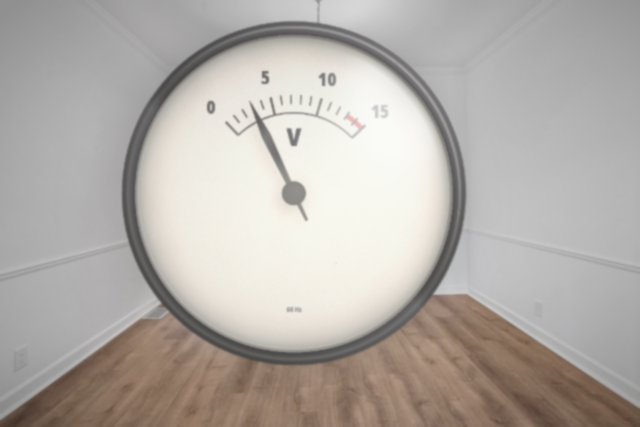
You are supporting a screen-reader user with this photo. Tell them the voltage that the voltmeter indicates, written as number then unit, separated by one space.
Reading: 3 V
